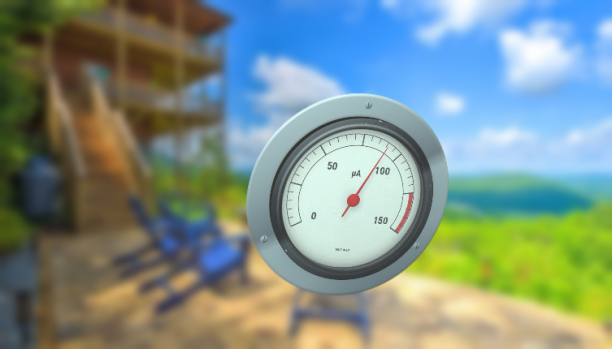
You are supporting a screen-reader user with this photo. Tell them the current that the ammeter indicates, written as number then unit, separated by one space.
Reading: 90 µA
